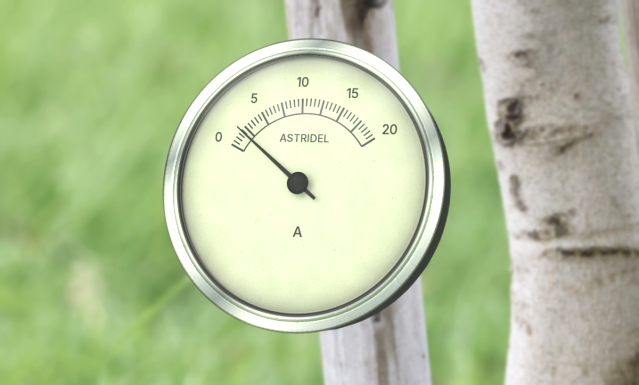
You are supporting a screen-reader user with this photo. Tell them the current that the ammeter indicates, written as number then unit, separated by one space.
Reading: 2 A
